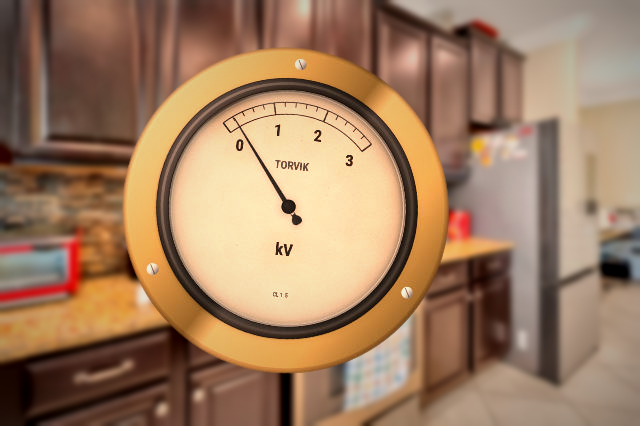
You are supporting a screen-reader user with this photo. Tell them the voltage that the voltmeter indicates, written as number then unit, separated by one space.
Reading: 0.2 kV
